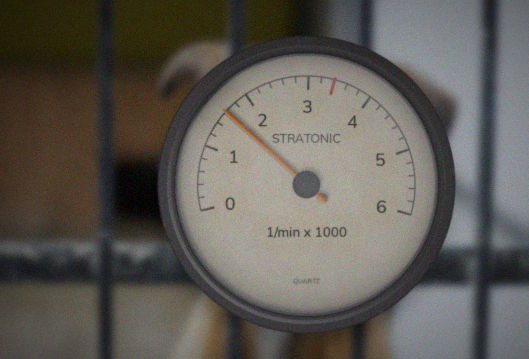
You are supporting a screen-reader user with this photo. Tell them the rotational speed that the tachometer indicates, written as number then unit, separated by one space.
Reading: 1600 rpm
